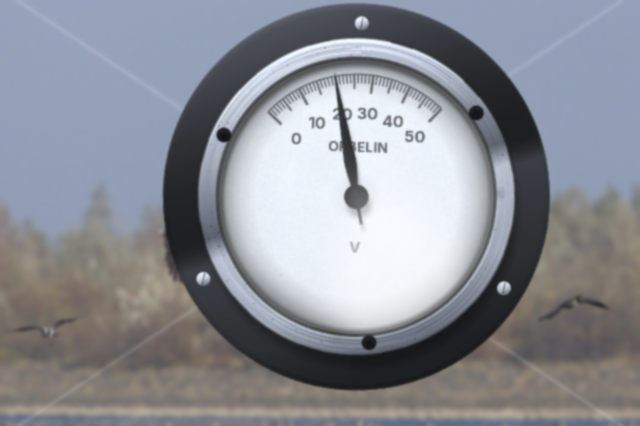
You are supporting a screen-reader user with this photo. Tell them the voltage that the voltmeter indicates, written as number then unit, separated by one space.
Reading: 20 V
